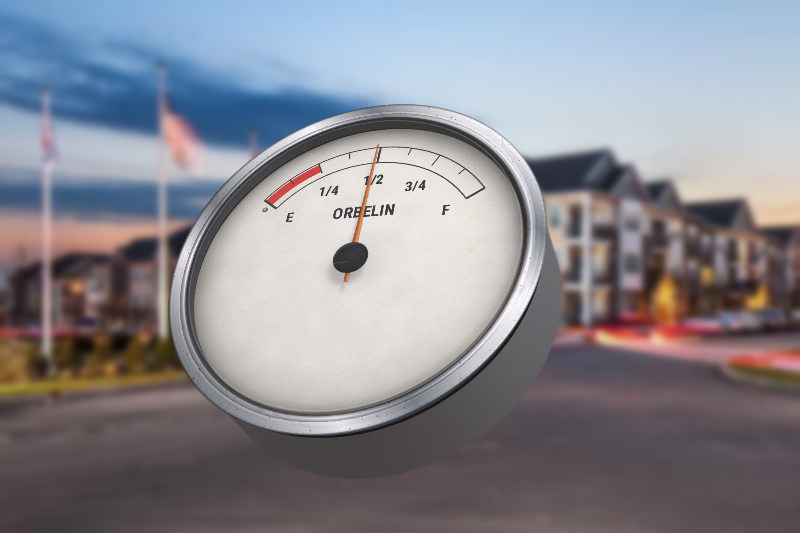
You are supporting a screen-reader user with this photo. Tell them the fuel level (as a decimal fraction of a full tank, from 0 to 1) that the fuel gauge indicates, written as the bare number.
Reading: 0.5
